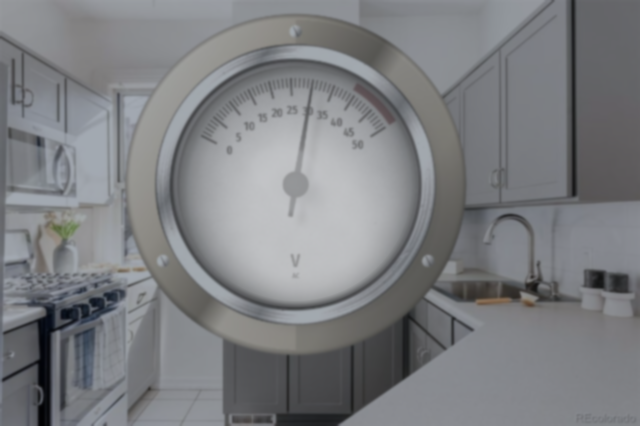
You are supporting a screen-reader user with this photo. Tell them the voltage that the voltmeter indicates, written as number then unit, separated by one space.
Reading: 30 V
